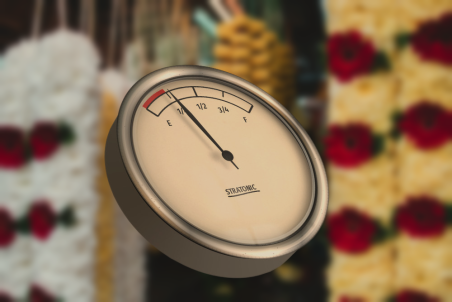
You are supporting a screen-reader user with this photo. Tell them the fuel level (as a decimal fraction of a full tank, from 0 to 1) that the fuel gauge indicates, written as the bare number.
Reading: 0.25
